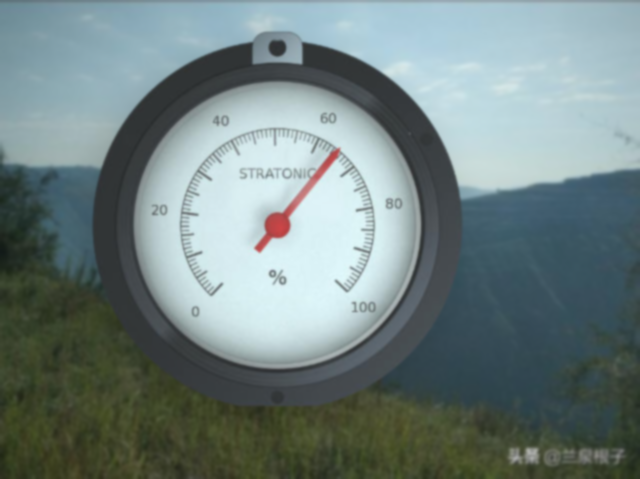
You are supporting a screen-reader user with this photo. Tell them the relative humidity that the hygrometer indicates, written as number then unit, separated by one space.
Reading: 65 %
